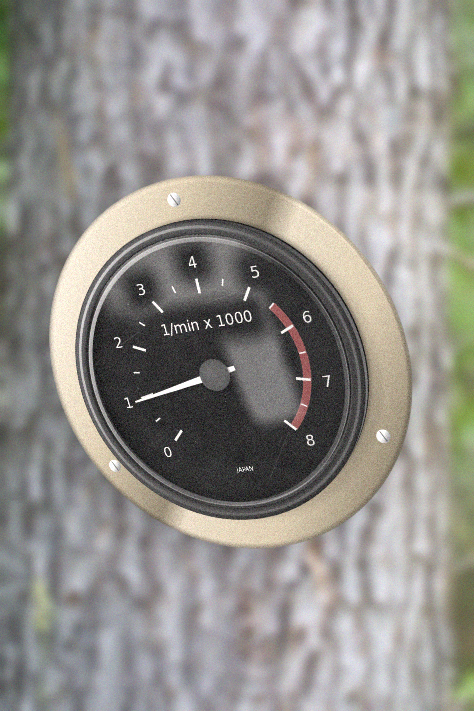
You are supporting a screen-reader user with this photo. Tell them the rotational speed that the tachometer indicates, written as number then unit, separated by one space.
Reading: 1000 rpm
